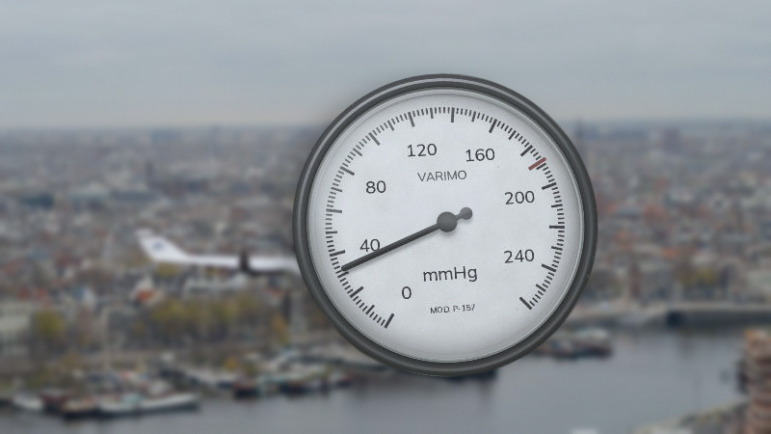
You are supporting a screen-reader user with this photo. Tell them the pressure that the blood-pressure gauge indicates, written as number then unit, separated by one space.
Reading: 32 mmHg
